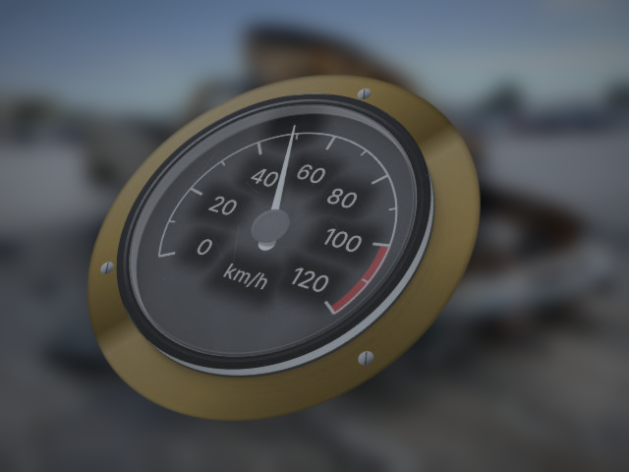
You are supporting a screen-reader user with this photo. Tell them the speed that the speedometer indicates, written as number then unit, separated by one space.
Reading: 50 km/h
